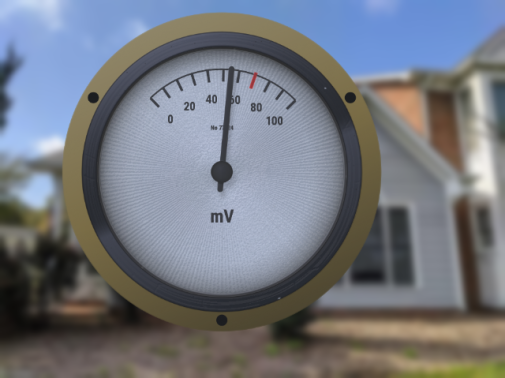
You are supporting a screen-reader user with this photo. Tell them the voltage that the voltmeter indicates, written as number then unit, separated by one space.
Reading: 55 mV
